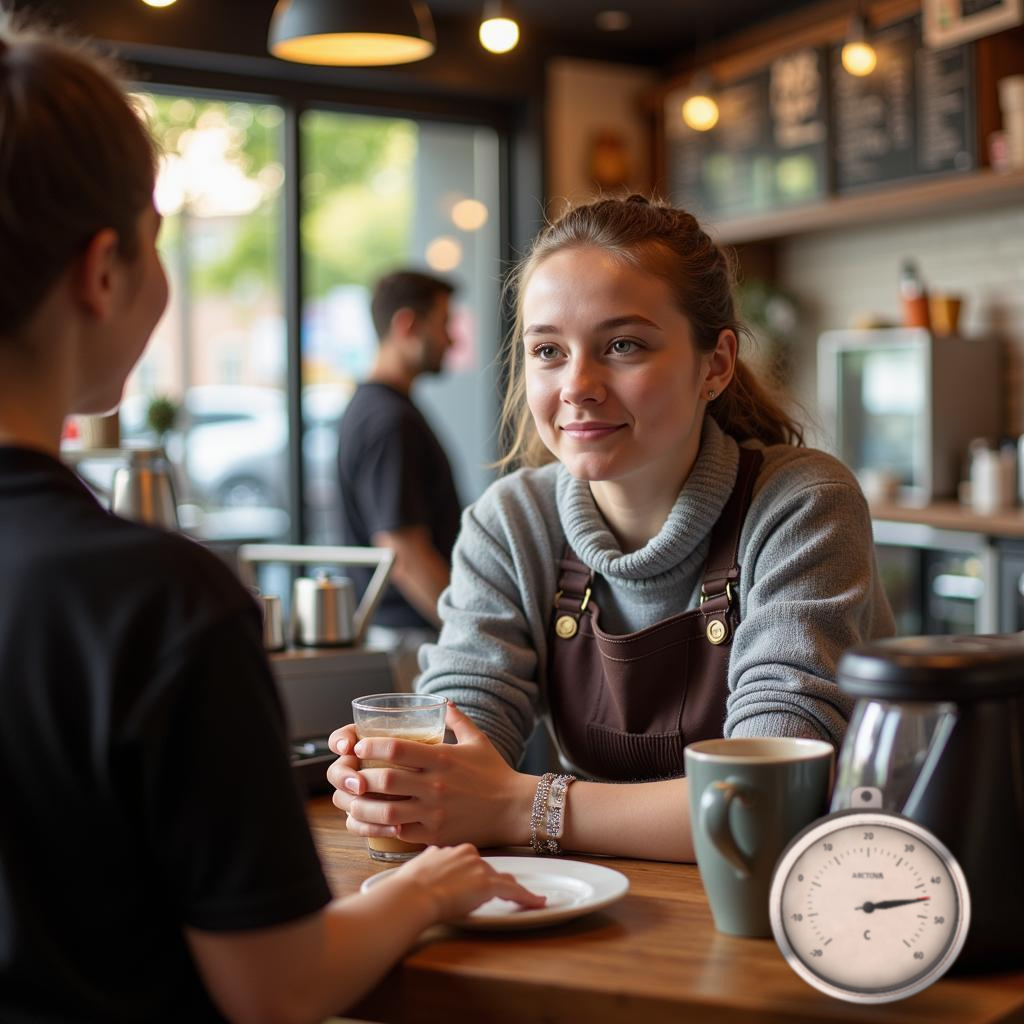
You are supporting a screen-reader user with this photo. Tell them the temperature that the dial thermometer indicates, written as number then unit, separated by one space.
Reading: 44 °C
